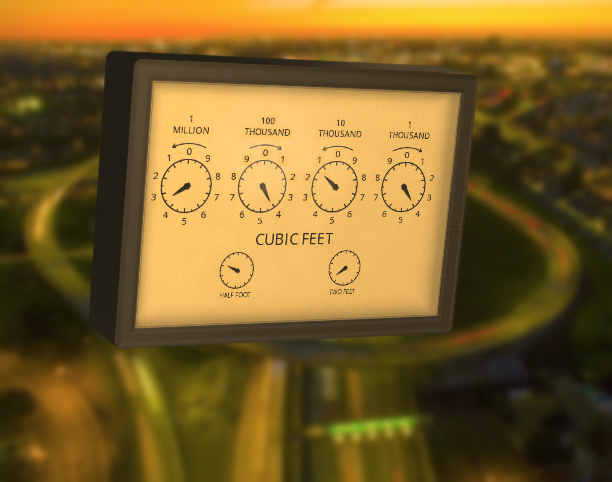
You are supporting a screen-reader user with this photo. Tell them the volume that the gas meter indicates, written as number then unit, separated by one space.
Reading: 341400 ft³
